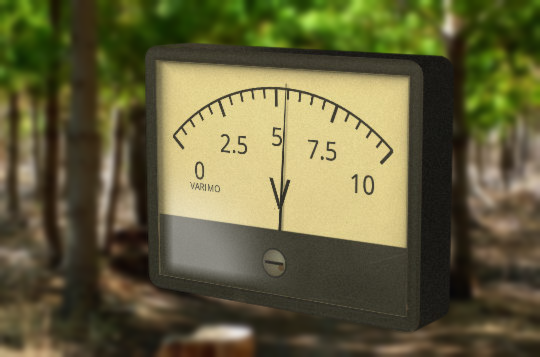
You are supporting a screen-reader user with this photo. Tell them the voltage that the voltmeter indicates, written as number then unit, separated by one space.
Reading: 5.5 V
